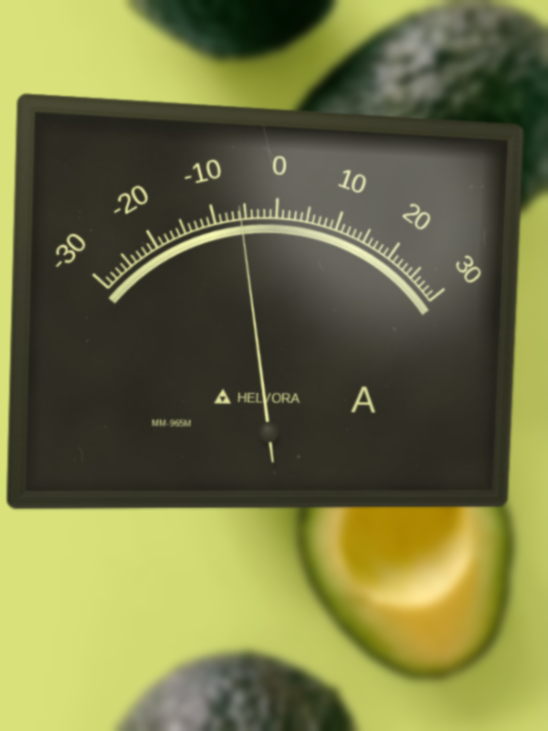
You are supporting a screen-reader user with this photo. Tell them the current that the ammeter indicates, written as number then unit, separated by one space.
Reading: -6 A
